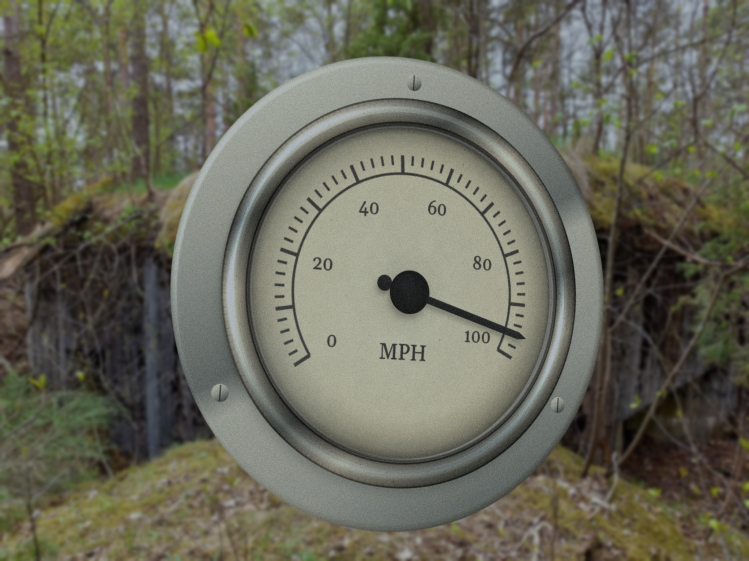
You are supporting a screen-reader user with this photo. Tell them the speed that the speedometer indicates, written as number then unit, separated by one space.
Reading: 96 mph
